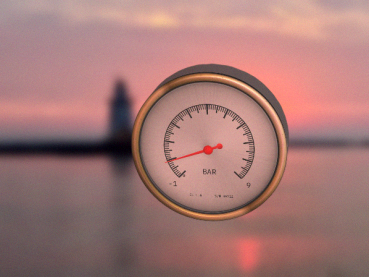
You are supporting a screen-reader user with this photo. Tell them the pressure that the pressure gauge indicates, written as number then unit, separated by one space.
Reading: 0 bar
